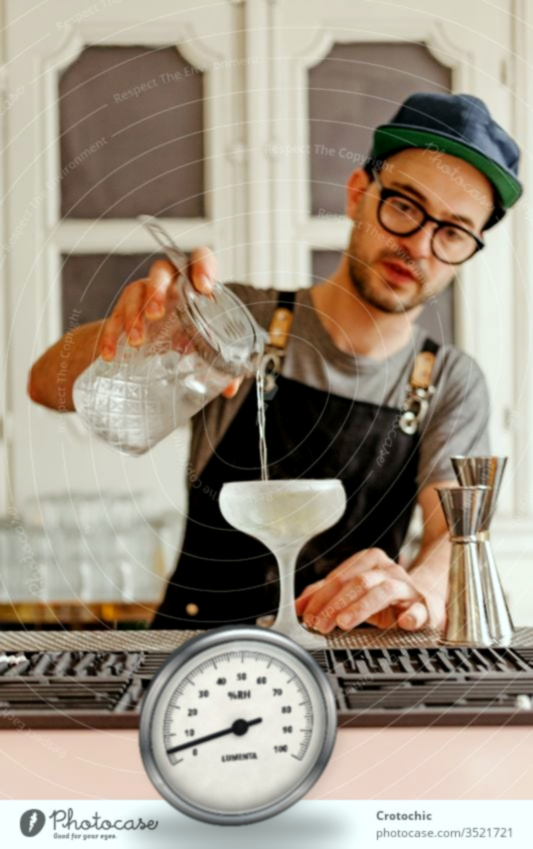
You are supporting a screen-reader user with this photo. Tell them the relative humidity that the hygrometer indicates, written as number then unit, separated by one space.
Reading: 5 %
